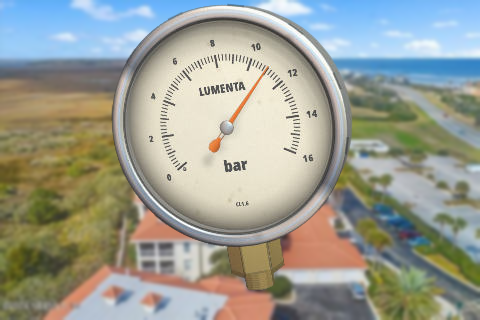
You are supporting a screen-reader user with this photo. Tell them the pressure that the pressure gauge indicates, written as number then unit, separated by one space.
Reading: 11 bar
